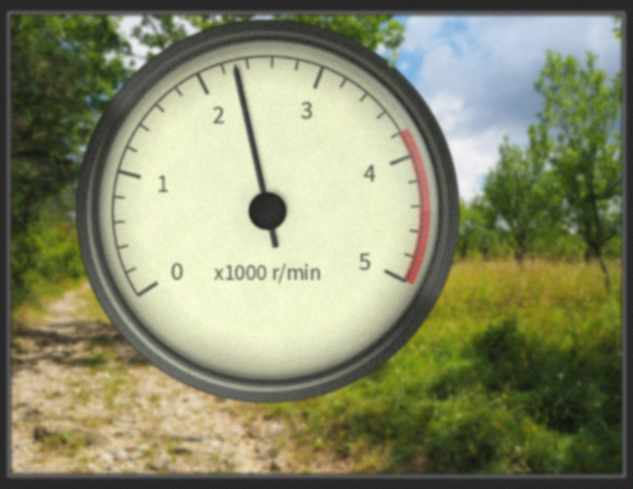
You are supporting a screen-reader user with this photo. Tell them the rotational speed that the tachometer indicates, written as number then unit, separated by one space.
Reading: 2300 rpm
